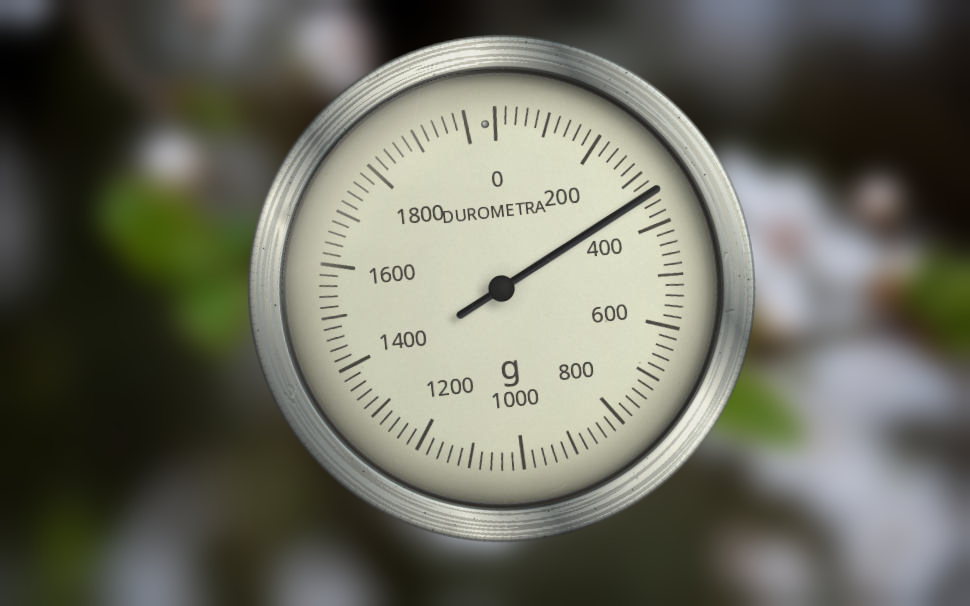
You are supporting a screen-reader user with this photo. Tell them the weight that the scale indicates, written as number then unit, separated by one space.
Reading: 340 g
